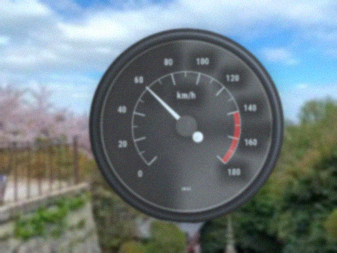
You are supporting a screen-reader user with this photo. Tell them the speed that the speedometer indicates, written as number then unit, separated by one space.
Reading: 60 km/h
